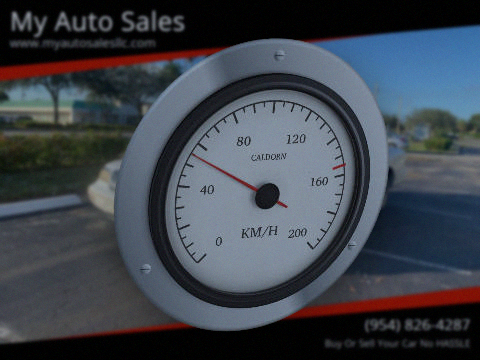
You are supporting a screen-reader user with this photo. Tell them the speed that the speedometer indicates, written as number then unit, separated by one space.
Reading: 55 km/h
